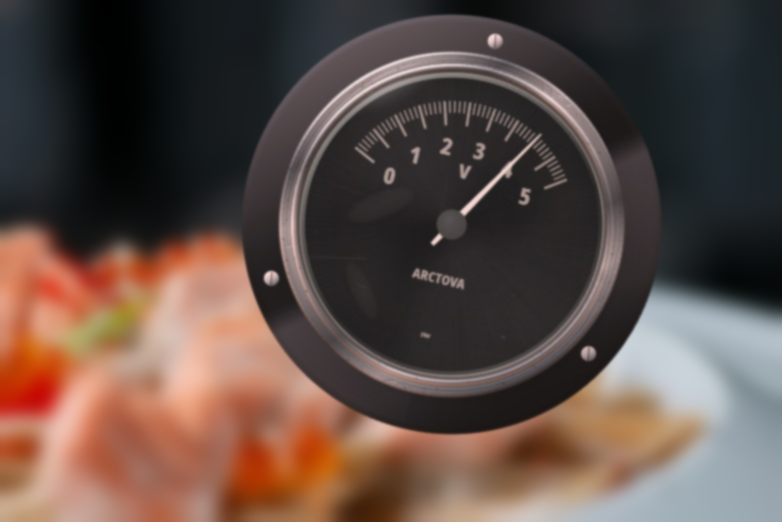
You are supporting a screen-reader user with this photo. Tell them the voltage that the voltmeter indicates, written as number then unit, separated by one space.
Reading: 4 V
